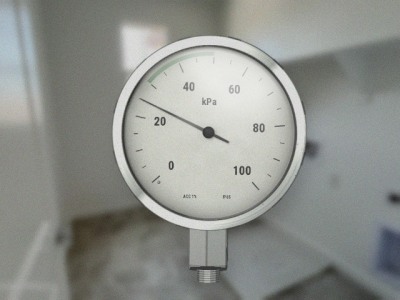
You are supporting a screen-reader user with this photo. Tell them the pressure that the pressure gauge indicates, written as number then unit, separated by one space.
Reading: 25 kPa
